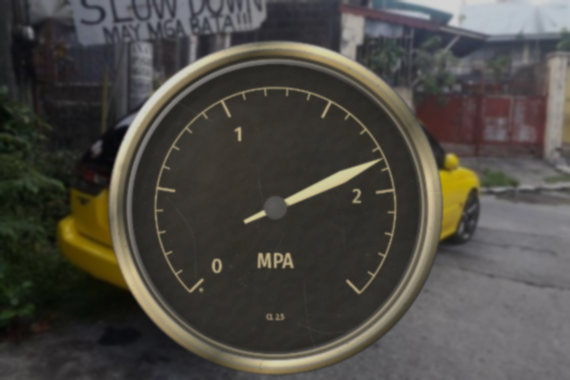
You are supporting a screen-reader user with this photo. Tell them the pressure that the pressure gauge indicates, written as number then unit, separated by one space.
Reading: 1.85 MPa
